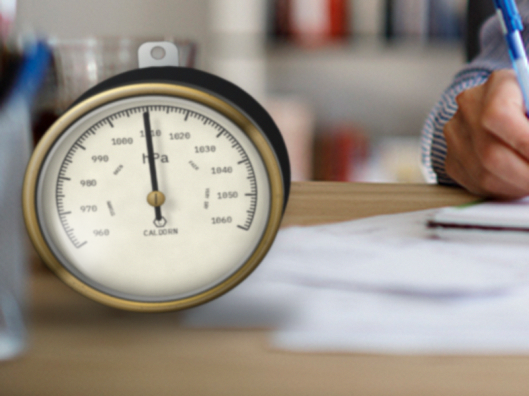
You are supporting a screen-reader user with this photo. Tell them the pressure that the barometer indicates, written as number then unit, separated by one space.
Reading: 1010 hPa
